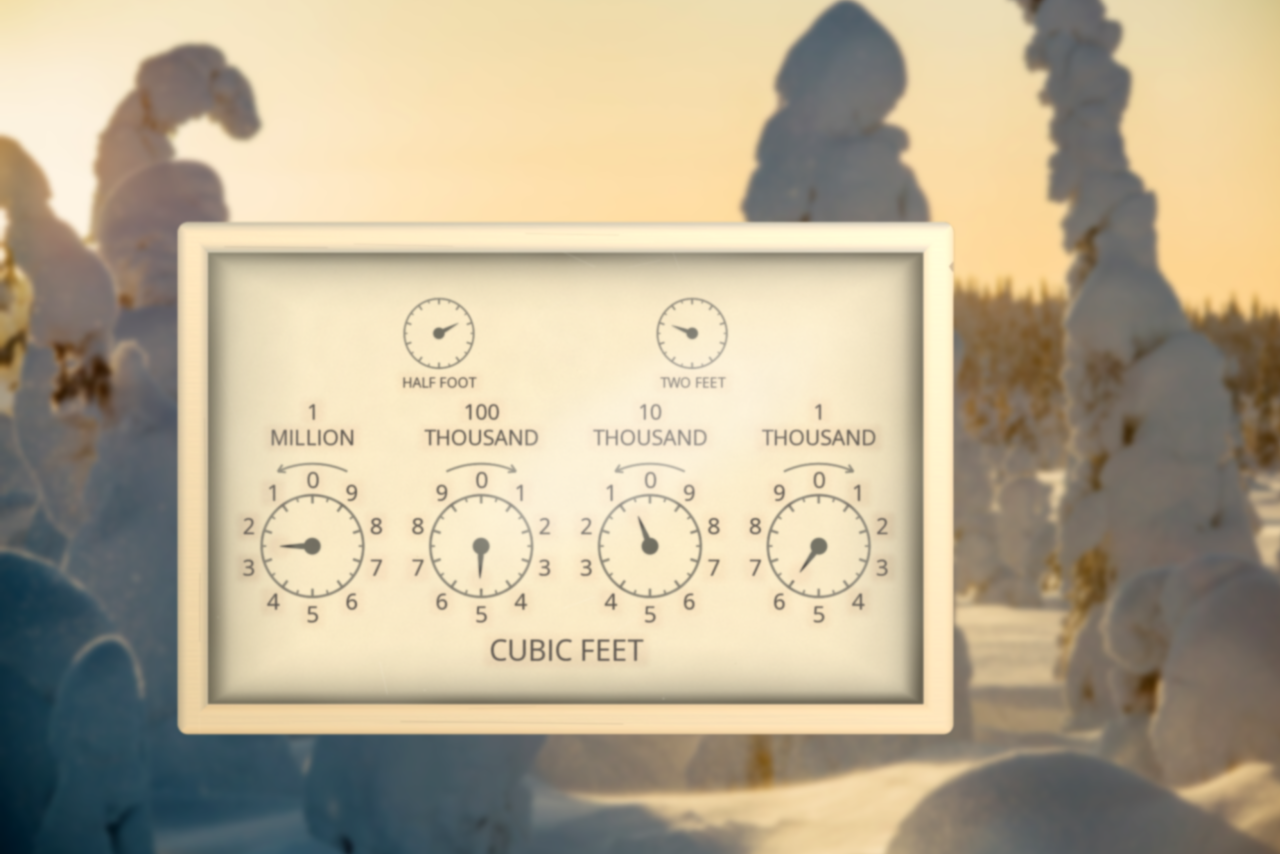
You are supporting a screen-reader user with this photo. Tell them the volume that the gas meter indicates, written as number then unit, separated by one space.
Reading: 250600 ft³
